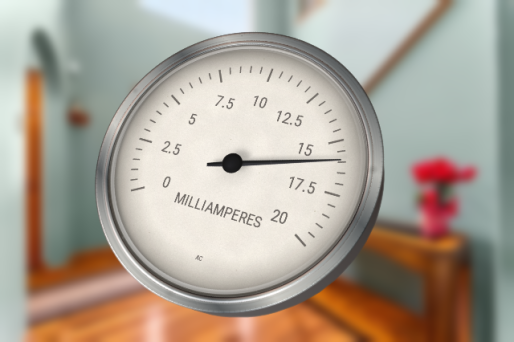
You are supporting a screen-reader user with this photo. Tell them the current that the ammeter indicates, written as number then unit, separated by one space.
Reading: 16 mA
